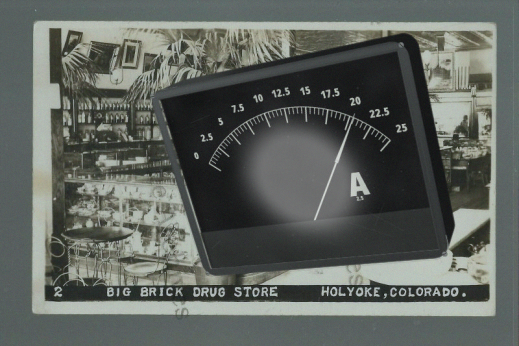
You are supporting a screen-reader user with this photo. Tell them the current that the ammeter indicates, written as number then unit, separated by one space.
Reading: 20.5 A
